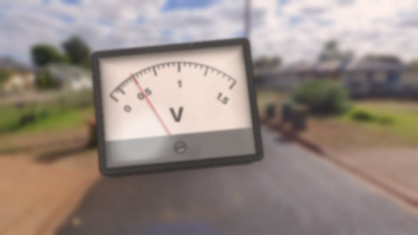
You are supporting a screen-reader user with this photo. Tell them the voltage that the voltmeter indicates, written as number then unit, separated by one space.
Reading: 0.5 V
